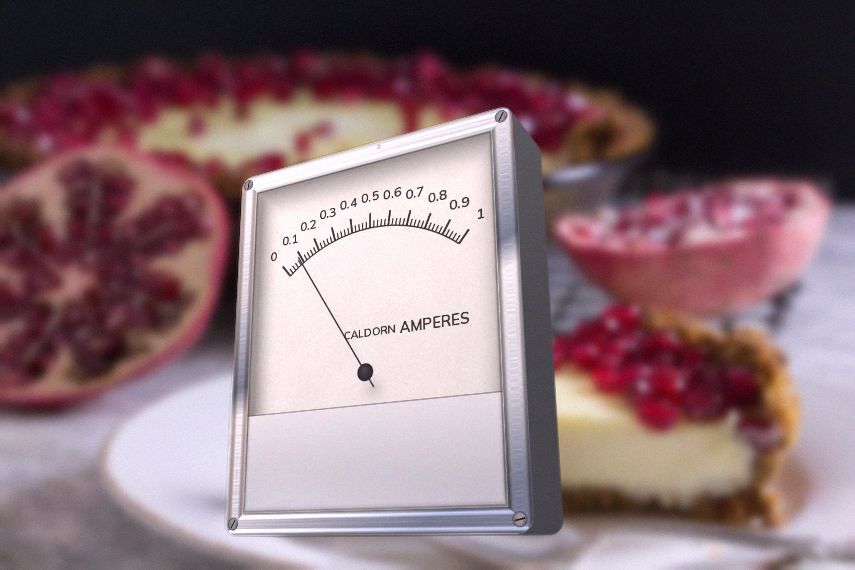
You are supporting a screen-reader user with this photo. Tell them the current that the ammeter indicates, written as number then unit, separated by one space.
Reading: 0.1 A
